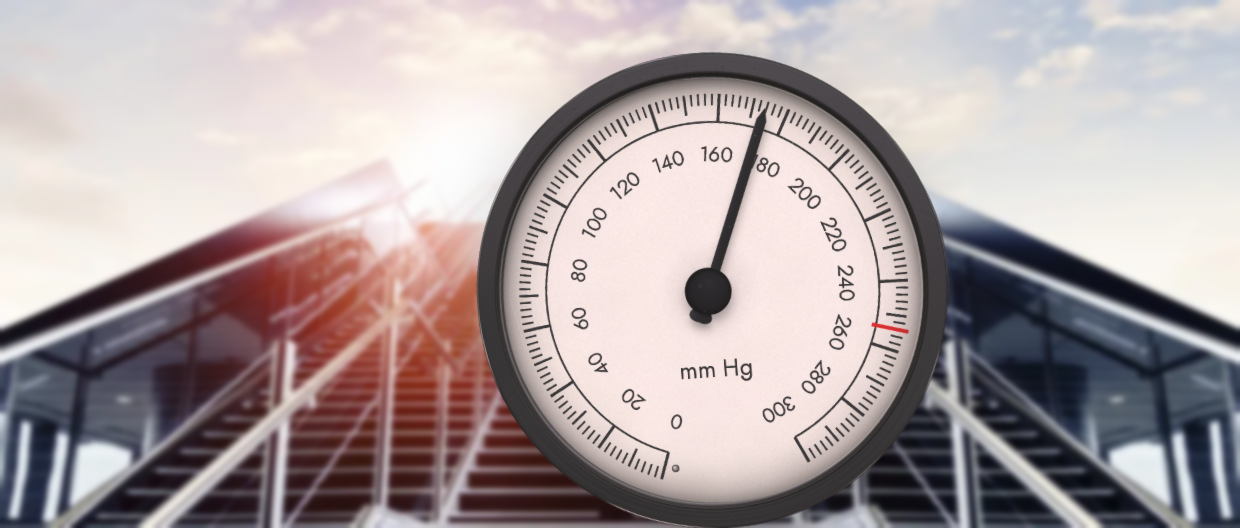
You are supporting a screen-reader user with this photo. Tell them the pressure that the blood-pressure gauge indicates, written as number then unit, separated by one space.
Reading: 174 mmHg
